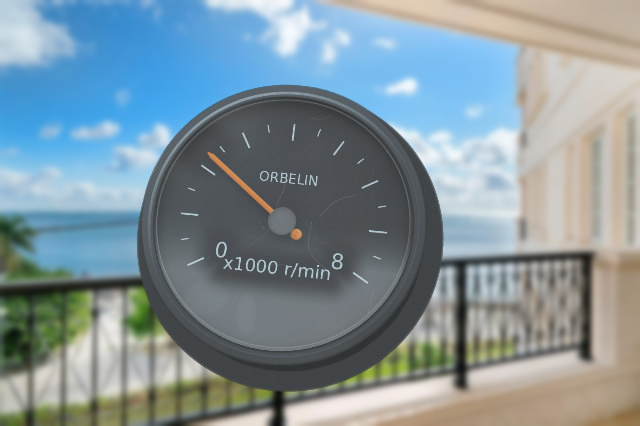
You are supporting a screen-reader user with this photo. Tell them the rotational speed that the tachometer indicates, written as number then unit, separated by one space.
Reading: 2250 rpm
